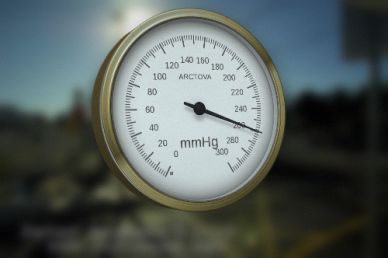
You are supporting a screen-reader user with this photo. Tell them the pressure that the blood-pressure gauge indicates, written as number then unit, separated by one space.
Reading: 260 mmHg
